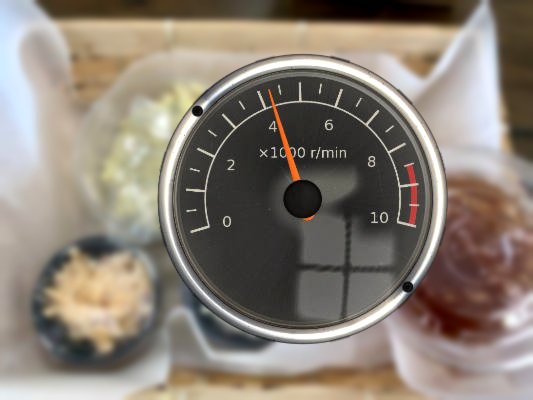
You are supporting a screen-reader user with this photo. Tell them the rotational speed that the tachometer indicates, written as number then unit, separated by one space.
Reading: 4250 rpm
